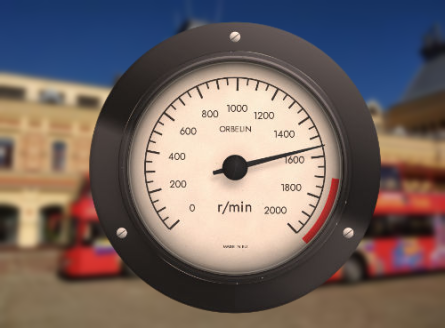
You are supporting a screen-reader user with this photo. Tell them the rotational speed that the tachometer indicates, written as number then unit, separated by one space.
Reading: 1550 rpm
